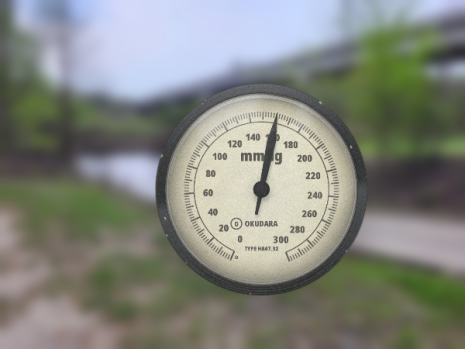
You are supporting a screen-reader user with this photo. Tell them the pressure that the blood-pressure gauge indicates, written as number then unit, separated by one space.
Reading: 160 mmHg
